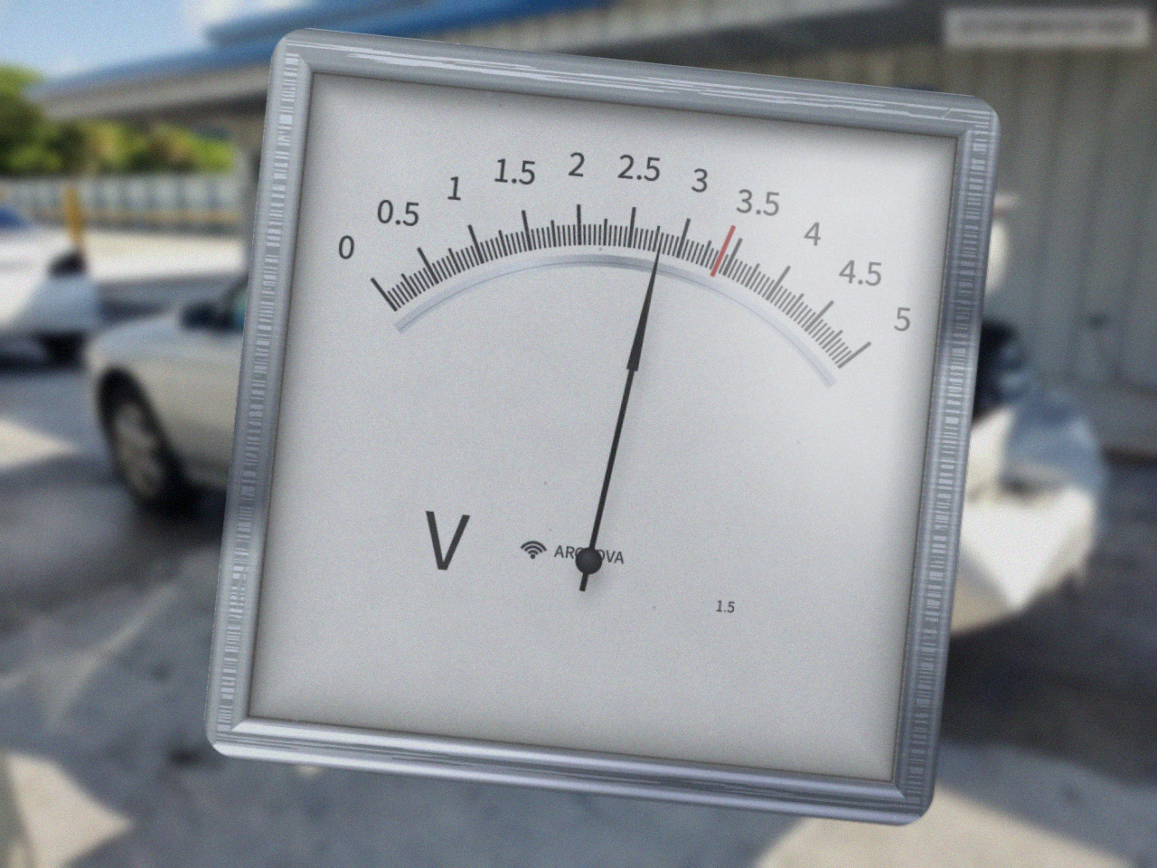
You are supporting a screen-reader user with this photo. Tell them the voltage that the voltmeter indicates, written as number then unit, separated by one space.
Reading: 2.8 V
